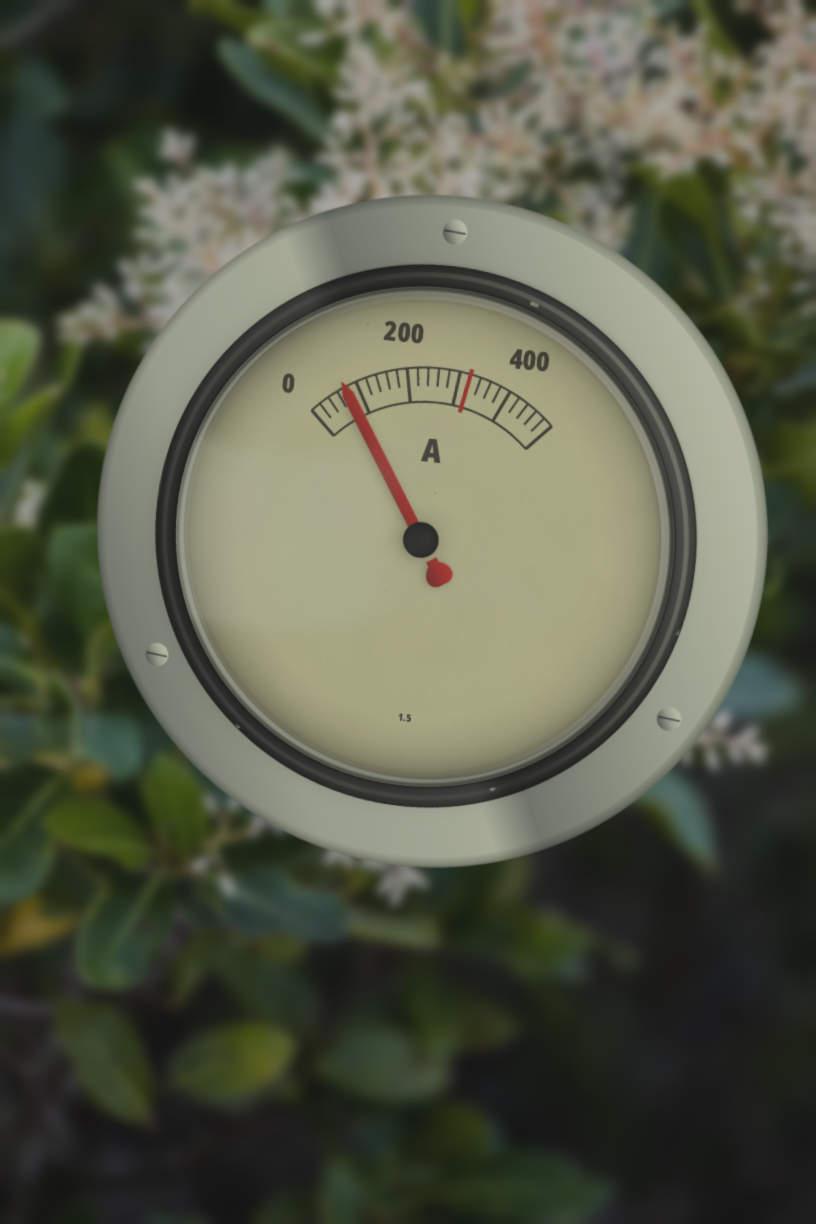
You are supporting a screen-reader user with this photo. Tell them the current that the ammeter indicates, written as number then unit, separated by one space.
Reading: 80 A
